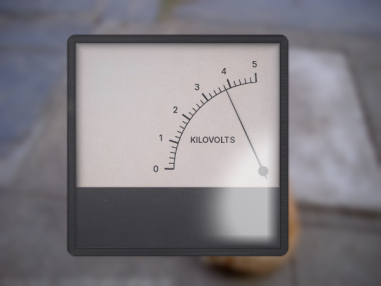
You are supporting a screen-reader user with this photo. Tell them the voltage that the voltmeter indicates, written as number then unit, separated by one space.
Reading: 3.8 kV
